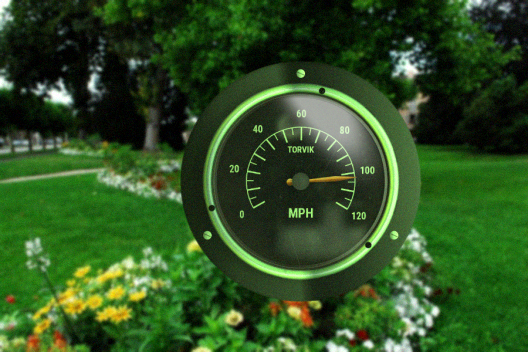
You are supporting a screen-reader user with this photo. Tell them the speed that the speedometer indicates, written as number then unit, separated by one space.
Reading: 102.5 mph
